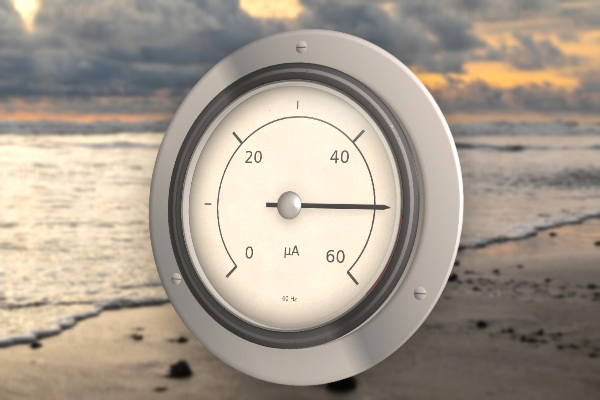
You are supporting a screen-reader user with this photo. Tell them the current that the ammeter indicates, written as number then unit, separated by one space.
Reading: 50 µA
